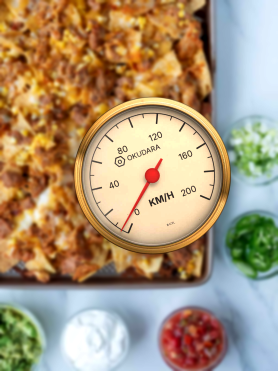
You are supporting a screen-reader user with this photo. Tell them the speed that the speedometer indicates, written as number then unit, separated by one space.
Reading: 5 km/h
